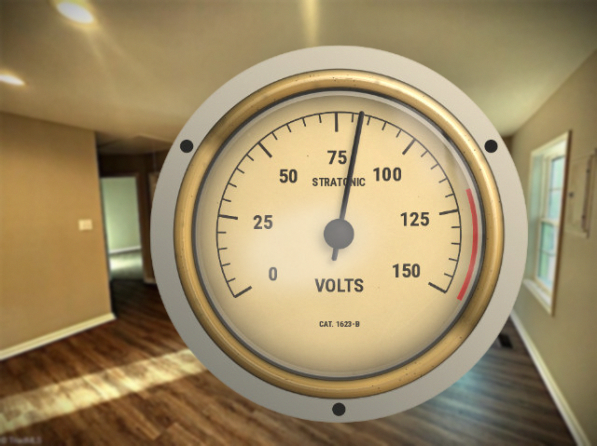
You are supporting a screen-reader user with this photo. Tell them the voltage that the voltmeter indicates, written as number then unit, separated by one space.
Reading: 82.5 V
